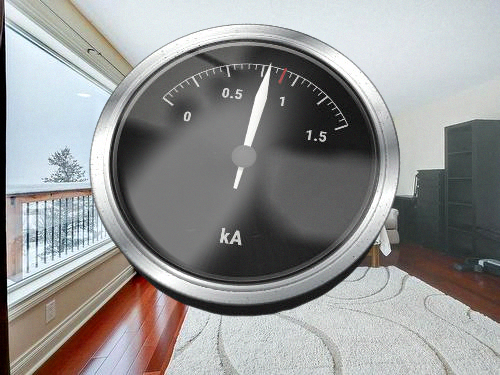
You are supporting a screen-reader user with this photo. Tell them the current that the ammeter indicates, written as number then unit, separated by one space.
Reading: 0.8 kA
